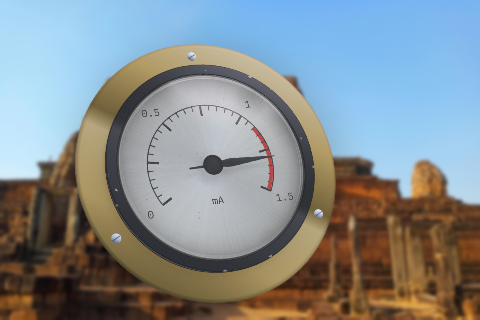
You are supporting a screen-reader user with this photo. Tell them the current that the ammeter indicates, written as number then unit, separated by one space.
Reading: 1.3 mA
